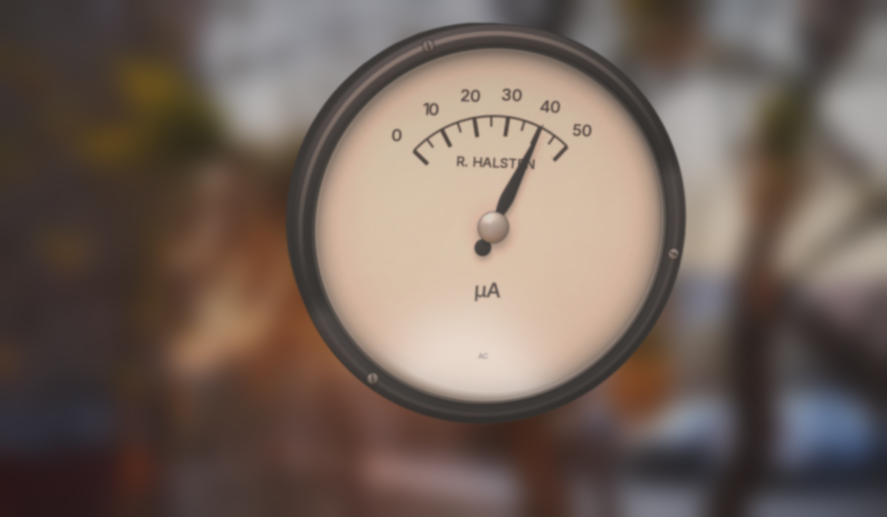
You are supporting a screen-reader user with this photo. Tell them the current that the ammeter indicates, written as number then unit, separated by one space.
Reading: 40 µA
